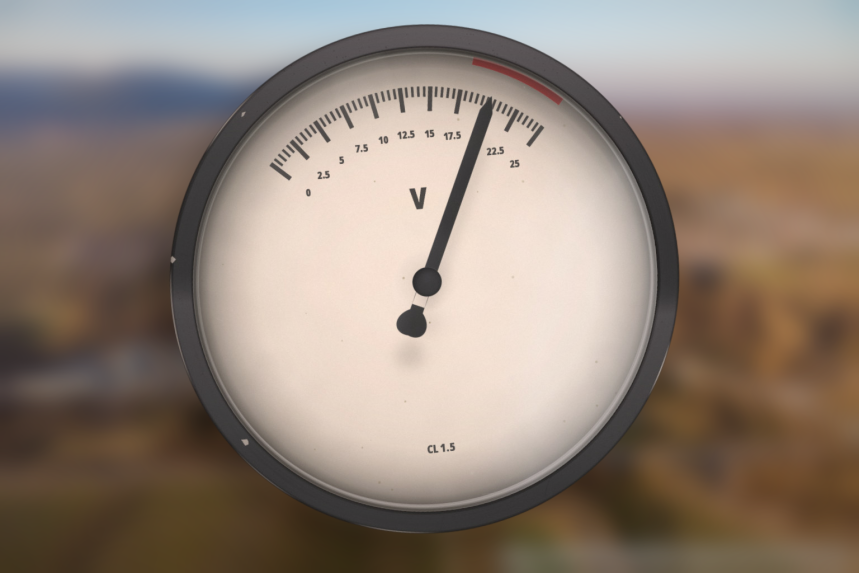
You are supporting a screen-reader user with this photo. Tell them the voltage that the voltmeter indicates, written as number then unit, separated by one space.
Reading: 20 V
